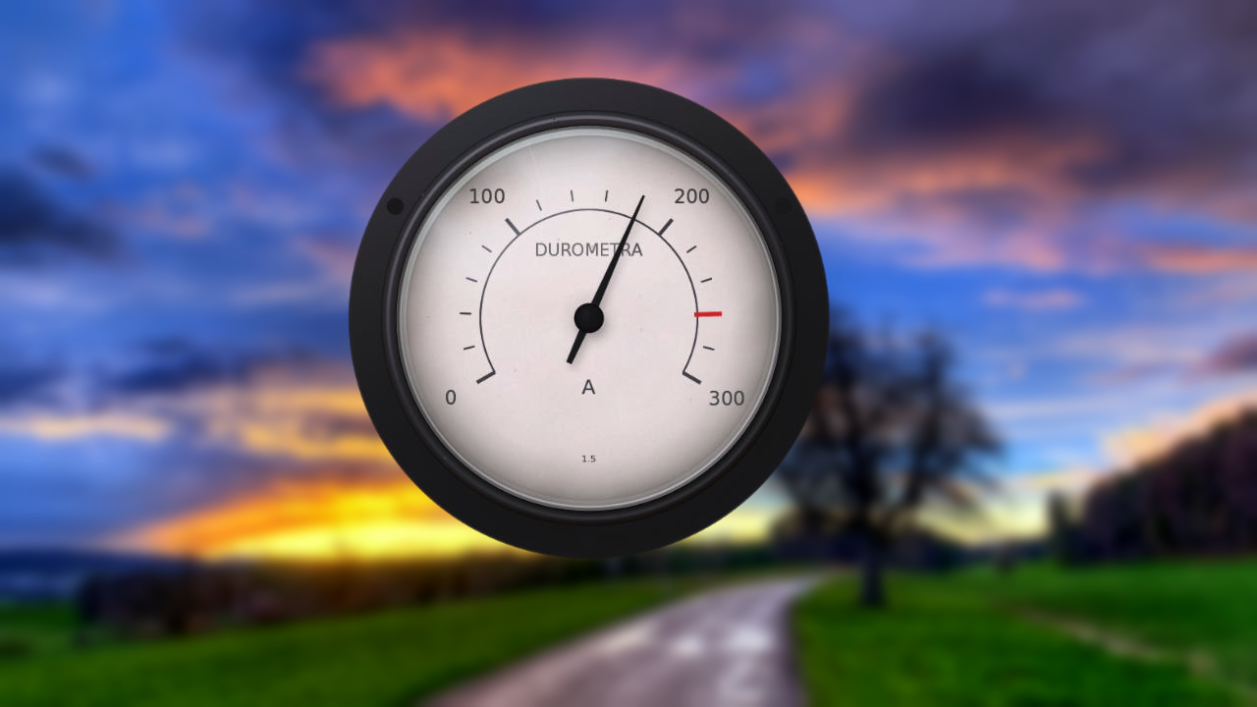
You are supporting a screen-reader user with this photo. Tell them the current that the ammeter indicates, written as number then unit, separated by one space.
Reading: 180 A
